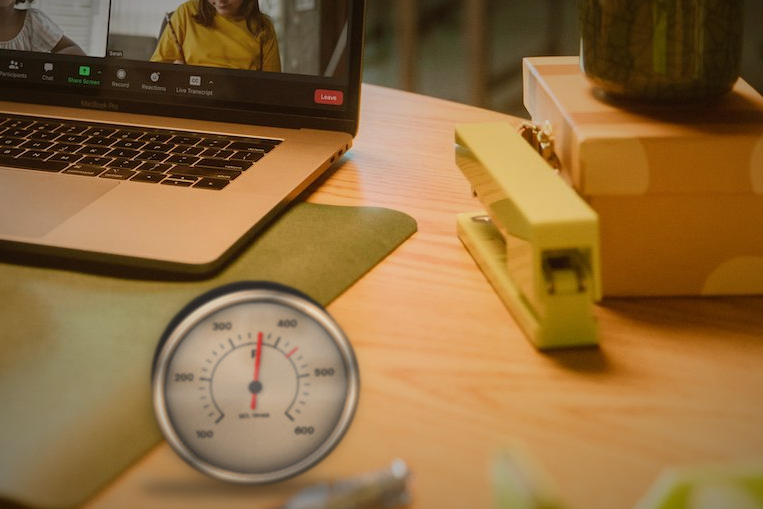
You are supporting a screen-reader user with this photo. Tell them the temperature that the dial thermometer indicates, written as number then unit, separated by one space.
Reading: 360 °F
